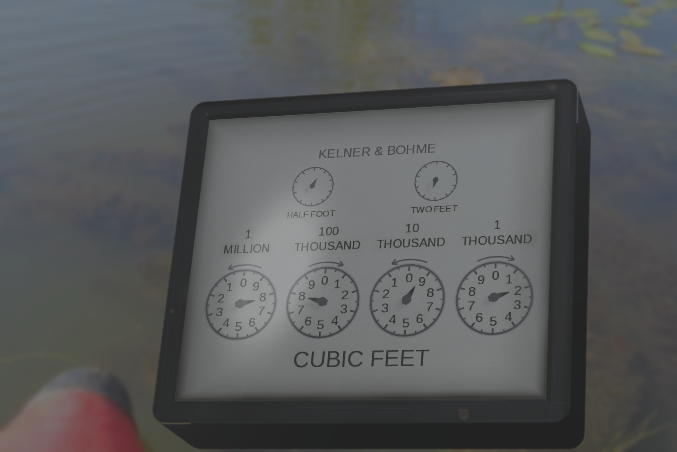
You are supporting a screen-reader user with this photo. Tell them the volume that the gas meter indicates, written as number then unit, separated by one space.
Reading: 779200 ft³
